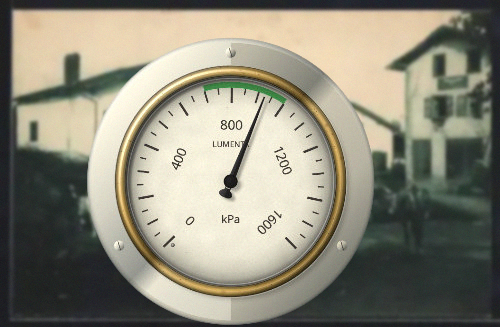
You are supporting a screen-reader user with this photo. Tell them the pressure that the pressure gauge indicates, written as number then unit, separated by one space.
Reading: 925 kPa
